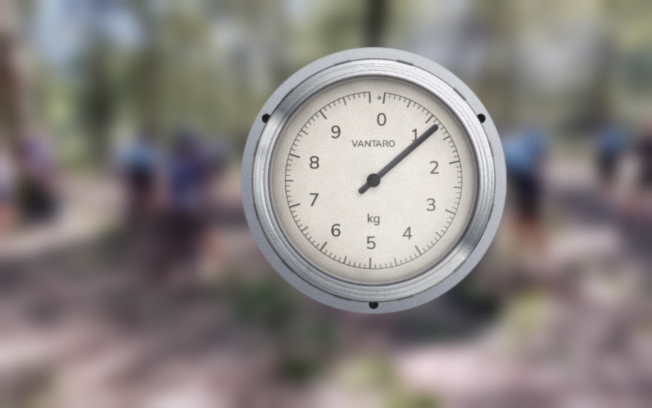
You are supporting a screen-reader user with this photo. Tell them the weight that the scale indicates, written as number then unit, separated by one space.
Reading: 1.2 kg
